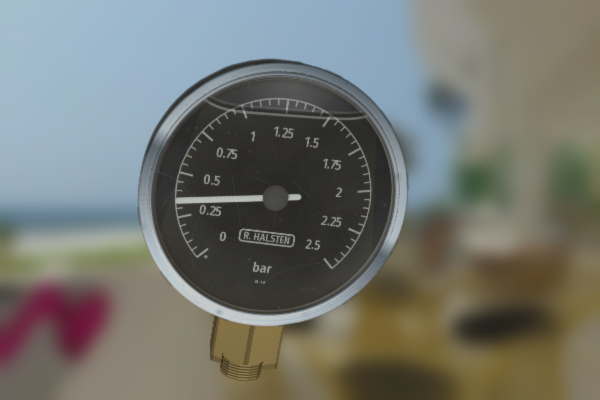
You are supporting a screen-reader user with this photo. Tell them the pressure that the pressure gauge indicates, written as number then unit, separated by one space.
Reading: 0.35 bar
